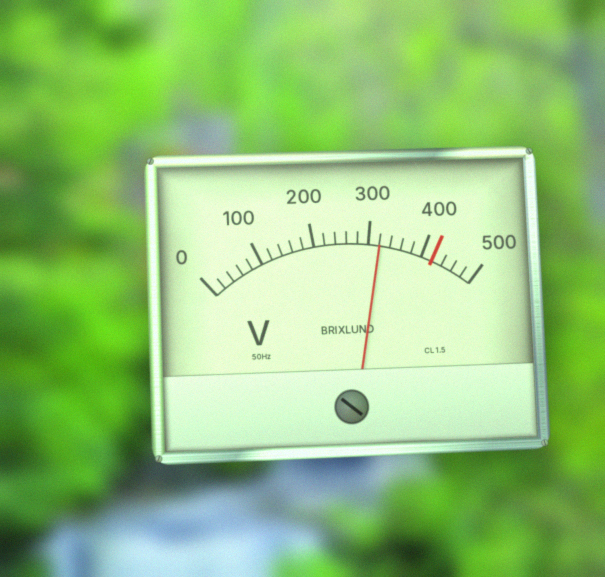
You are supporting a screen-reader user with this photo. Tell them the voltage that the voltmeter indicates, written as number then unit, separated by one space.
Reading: 320 V
